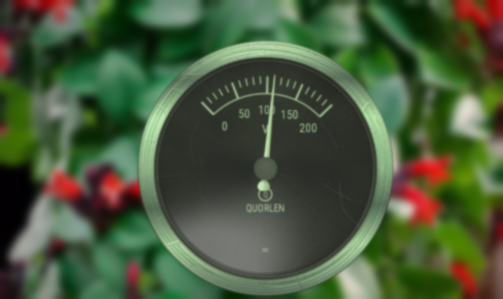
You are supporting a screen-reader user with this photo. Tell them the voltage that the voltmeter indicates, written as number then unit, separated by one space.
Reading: 110 V
